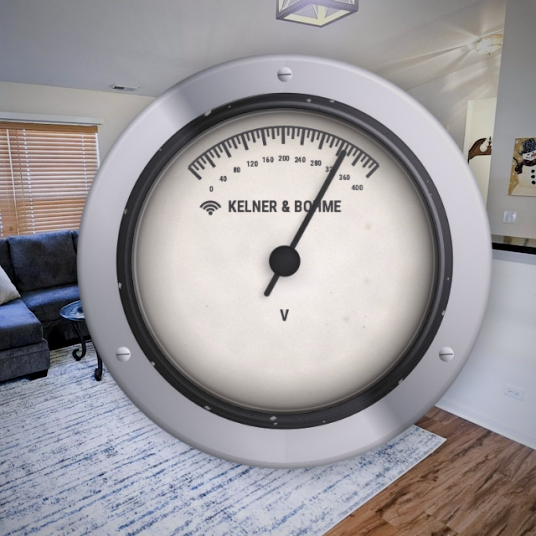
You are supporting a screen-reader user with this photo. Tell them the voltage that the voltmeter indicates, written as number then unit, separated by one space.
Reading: 330 V
